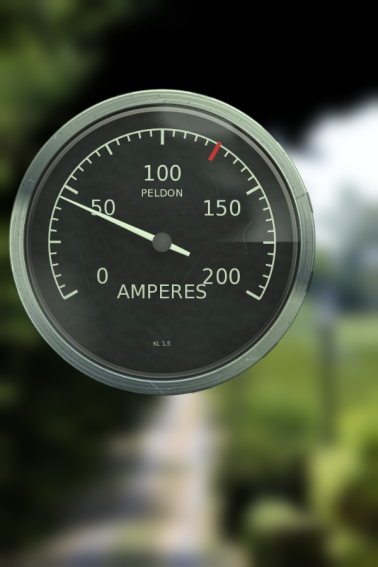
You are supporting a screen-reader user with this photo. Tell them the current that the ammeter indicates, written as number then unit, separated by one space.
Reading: 45 A
